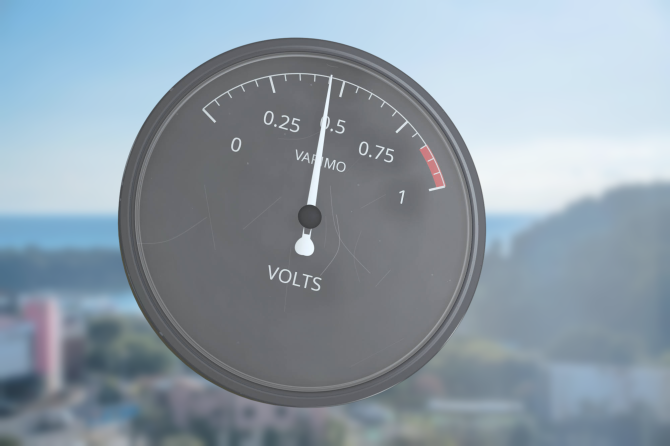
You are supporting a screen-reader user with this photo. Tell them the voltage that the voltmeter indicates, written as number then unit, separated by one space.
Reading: 0.45 V
